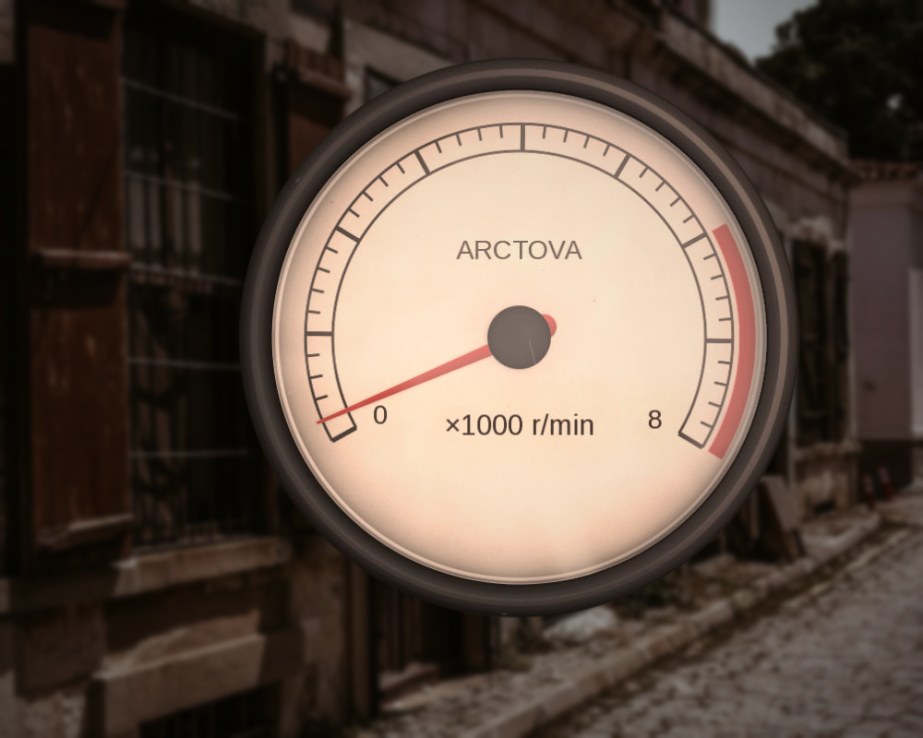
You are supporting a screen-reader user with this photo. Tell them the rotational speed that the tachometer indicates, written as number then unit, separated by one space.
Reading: 200 rpm
